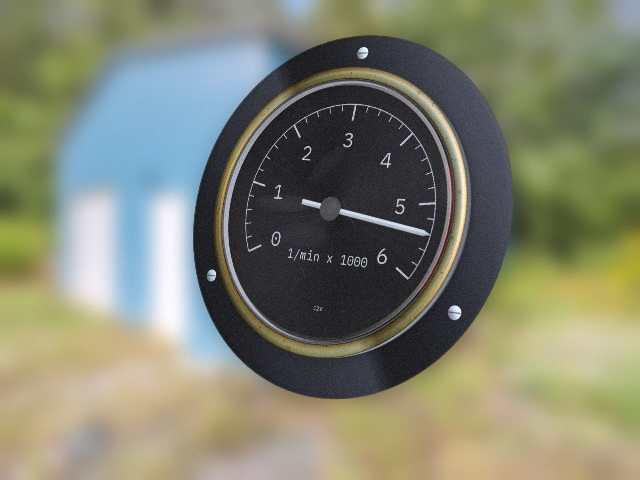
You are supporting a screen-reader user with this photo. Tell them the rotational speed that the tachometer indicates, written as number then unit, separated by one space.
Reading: 5400 rpm
